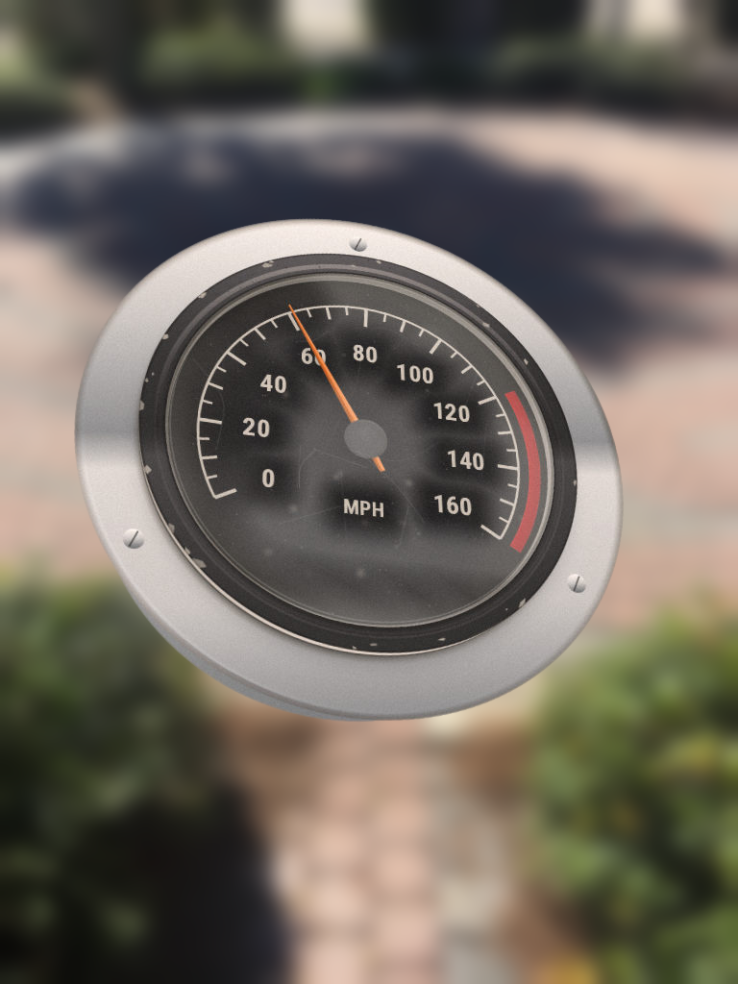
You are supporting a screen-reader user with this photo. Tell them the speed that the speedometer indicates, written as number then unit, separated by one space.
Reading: 60 mph
